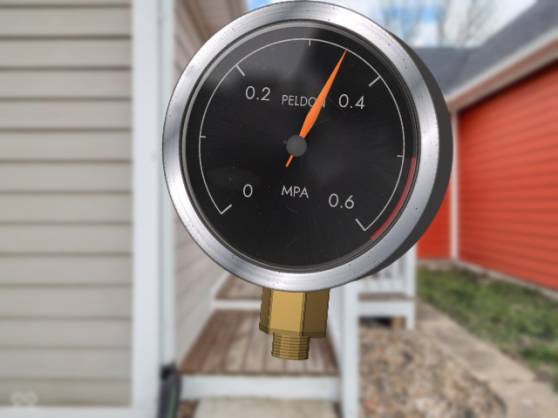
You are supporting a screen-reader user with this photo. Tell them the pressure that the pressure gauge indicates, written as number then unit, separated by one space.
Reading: 0.35 MPa
